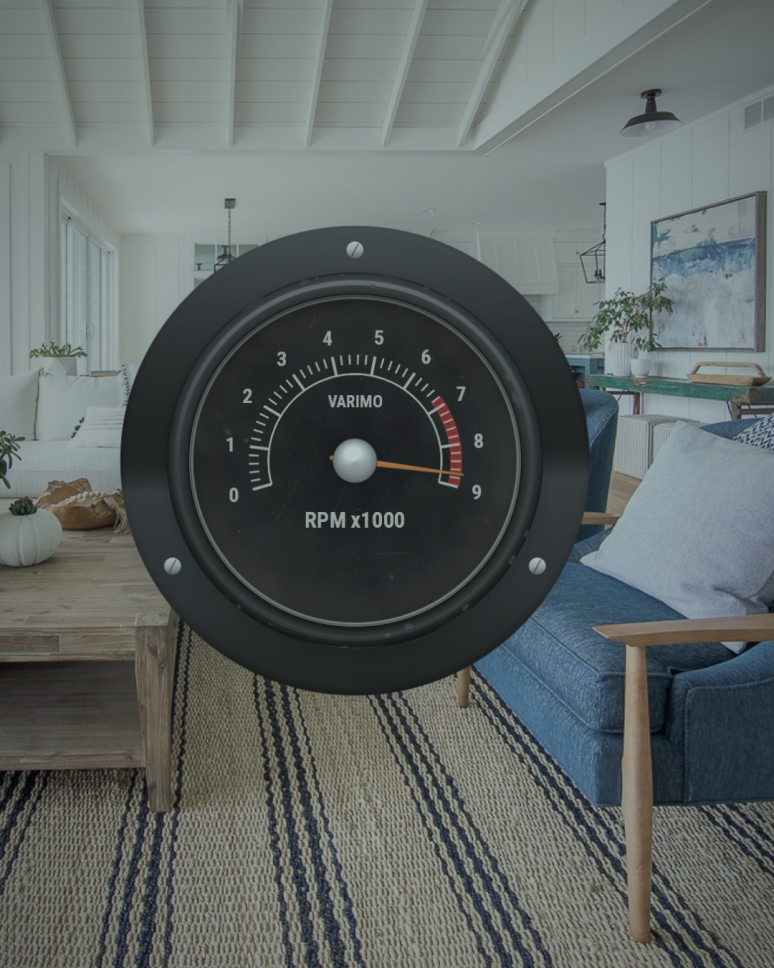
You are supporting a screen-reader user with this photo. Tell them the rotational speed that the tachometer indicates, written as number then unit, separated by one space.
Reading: 8700 rpm
